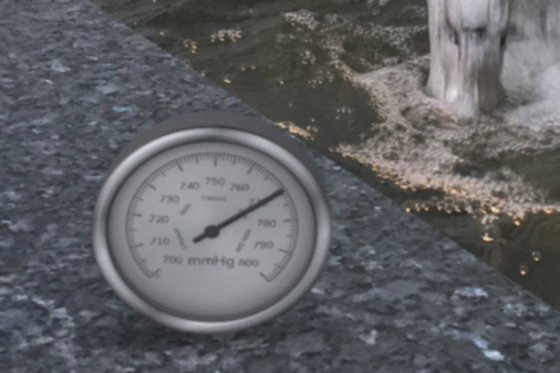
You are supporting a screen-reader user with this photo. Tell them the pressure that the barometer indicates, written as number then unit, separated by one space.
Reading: 770 mmHg
